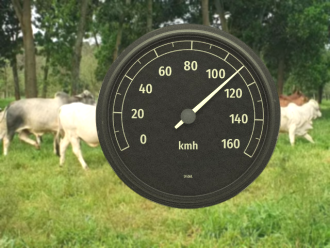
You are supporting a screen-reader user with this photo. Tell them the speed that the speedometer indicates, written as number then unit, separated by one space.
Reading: 110 km/h
